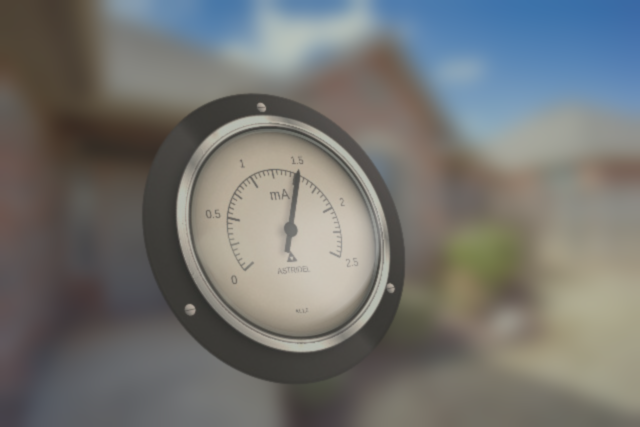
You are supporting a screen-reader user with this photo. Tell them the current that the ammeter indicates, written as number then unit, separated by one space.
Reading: 1.5 mA
